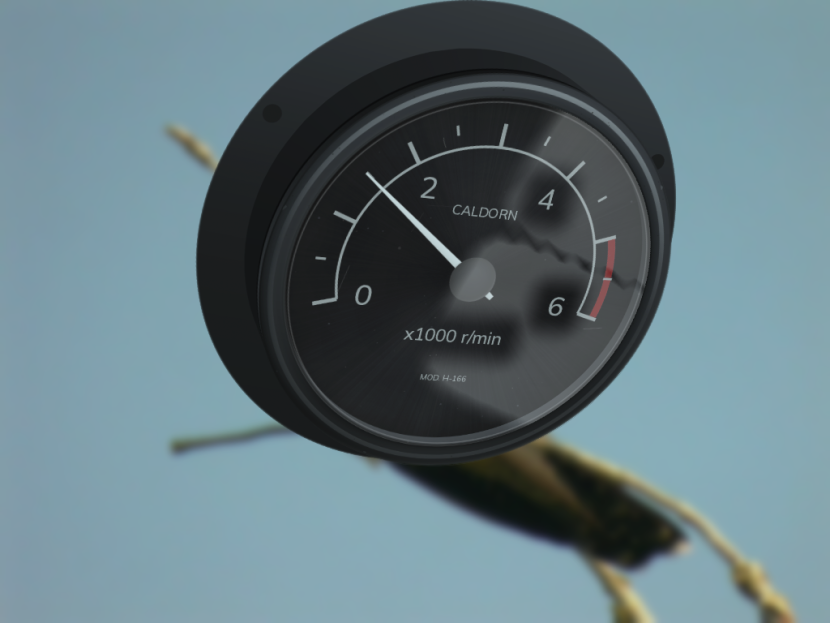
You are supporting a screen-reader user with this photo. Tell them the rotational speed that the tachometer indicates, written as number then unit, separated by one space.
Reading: 1500 rpm
